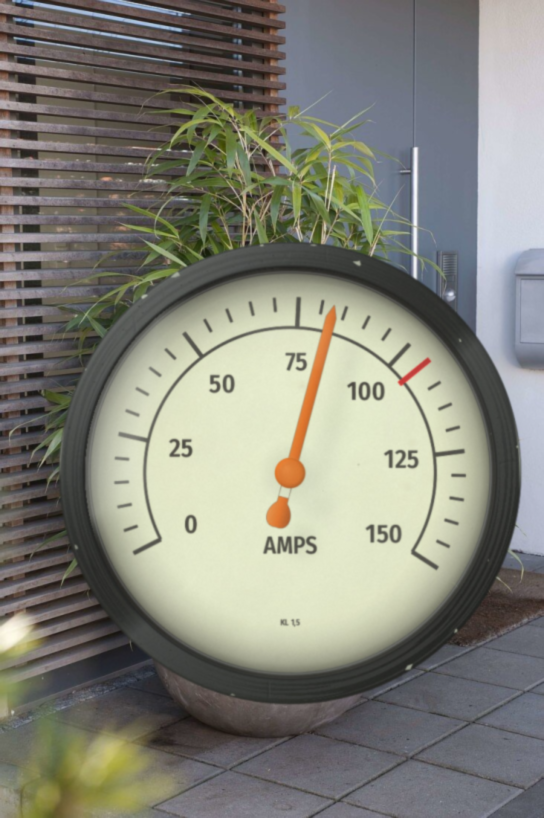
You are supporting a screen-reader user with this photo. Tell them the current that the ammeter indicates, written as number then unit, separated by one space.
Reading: 82.5 A
